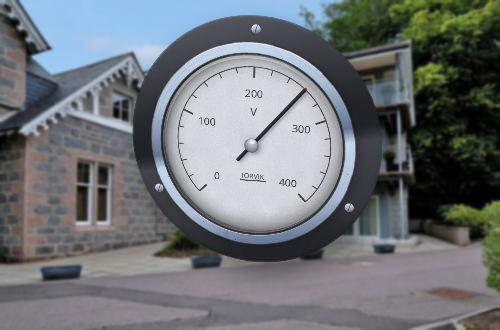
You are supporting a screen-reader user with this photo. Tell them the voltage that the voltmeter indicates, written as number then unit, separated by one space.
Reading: 260 V
